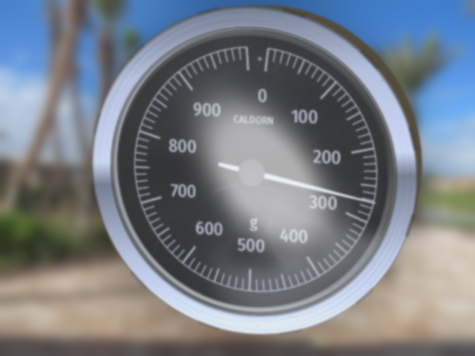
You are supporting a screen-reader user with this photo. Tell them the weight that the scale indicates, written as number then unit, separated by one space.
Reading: 270 g
